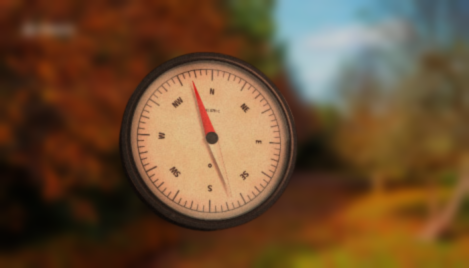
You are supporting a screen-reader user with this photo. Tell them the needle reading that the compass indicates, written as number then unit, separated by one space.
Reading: 340 °
